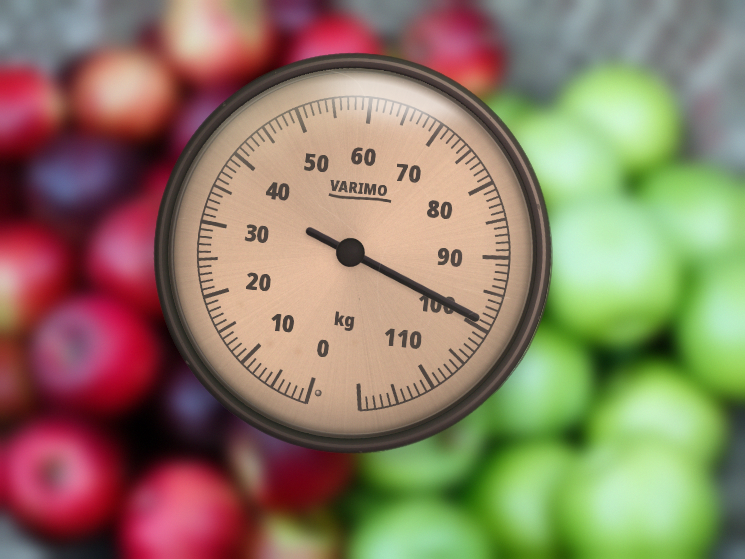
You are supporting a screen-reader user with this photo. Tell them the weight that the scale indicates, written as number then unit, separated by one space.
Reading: 99 kg
